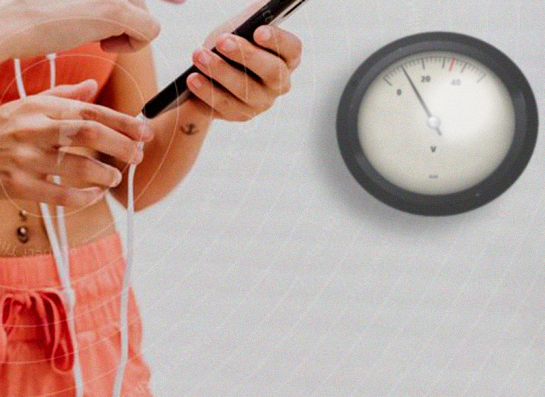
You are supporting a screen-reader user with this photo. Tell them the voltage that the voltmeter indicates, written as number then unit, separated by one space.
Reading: 10 V
